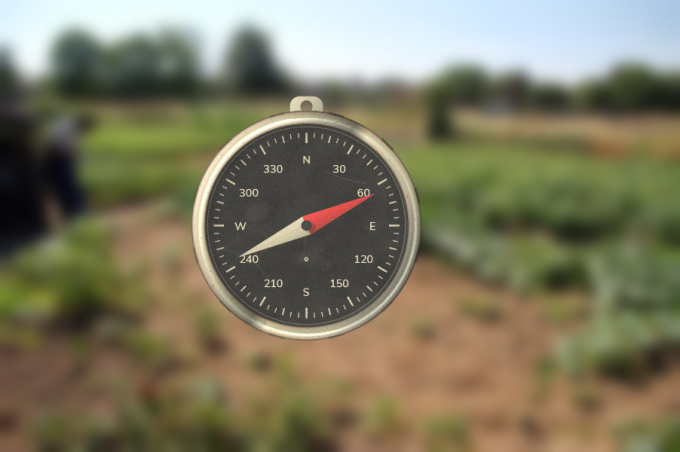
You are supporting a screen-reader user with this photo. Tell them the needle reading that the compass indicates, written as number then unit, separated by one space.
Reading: 65 °
